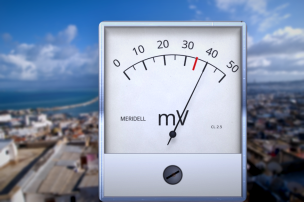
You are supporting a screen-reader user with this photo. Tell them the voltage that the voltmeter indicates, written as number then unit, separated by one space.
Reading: 40 mV
